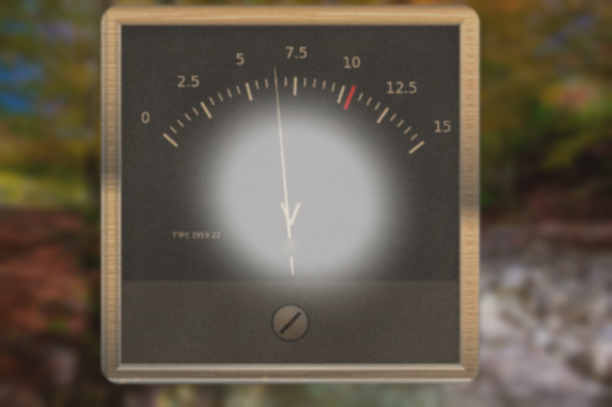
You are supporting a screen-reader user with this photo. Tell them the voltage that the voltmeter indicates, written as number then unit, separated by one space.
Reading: 6.5 V
